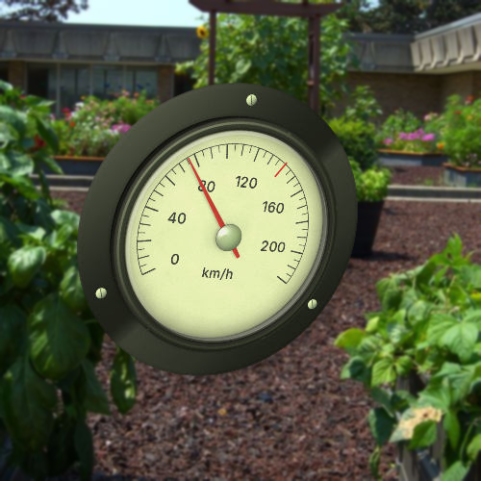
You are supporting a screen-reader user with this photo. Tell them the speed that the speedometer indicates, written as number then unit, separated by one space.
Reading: 75 km/h
